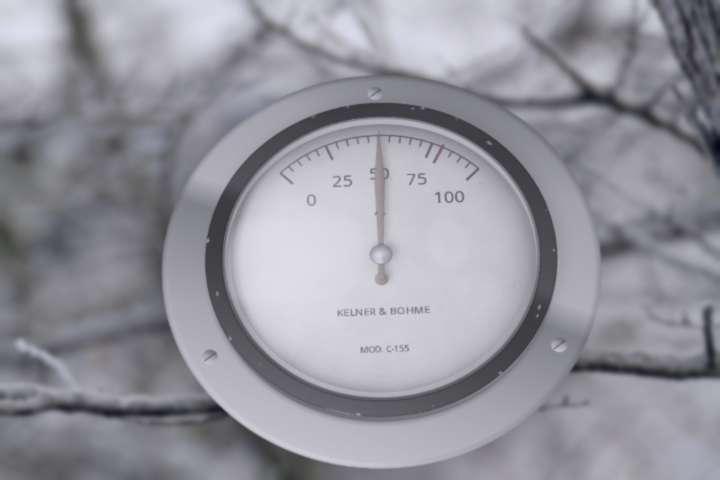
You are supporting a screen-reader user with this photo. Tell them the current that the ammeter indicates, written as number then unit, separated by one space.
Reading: 50 A
